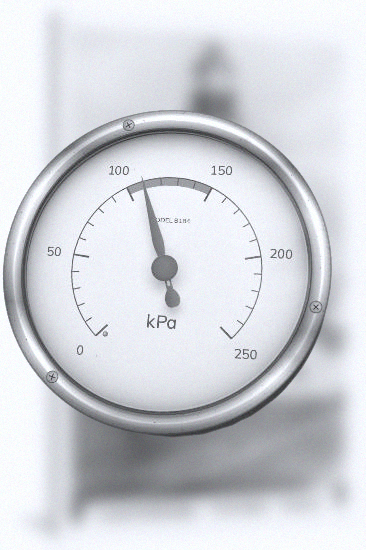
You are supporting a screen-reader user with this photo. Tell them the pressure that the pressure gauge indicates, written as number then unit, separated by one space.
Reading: 110 kPa
